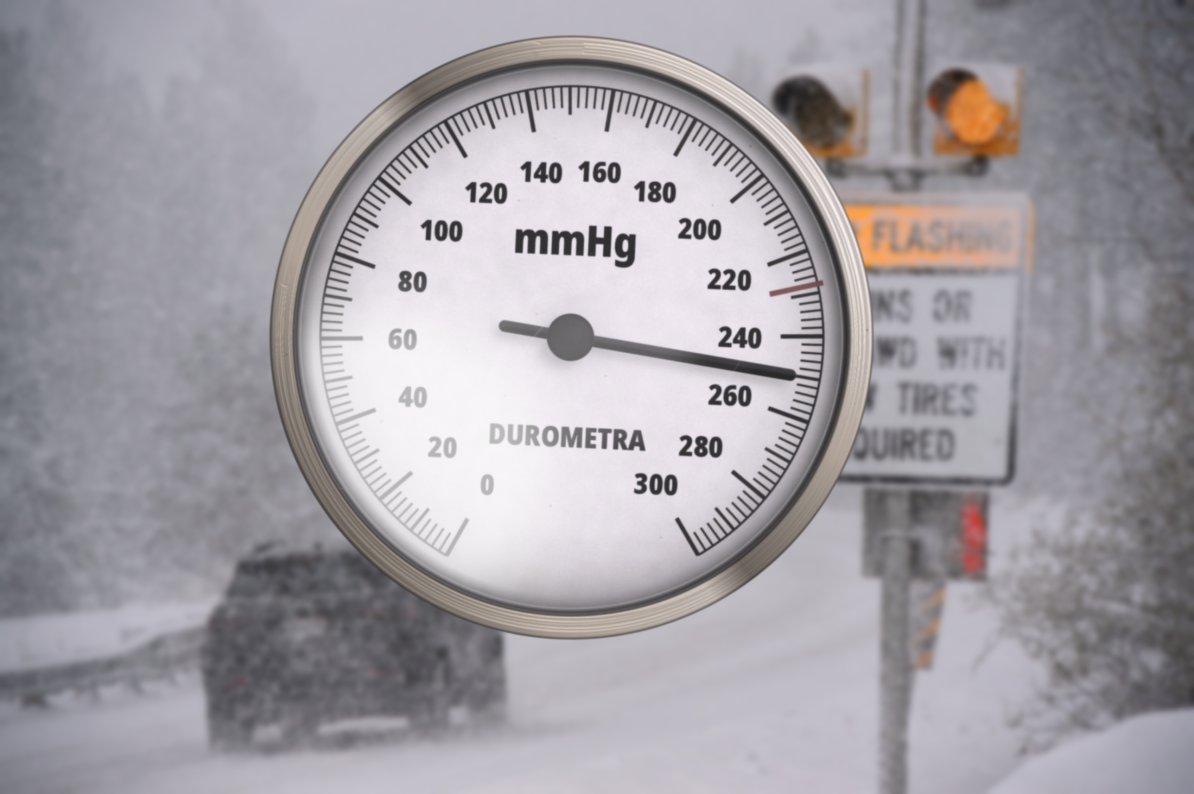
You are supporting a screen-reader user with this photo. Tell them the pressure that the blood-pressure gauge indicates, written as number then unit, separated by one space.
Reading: 250 mmHg
